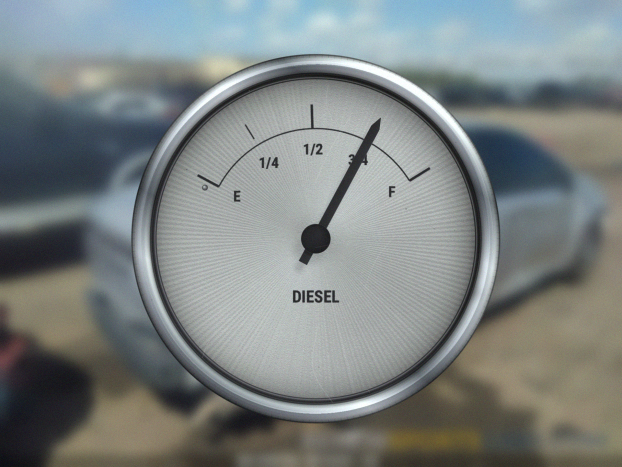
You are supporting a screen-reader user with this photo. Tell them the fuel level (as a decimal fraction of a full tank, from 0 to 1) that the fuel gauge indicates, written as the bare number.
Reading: 0.75
